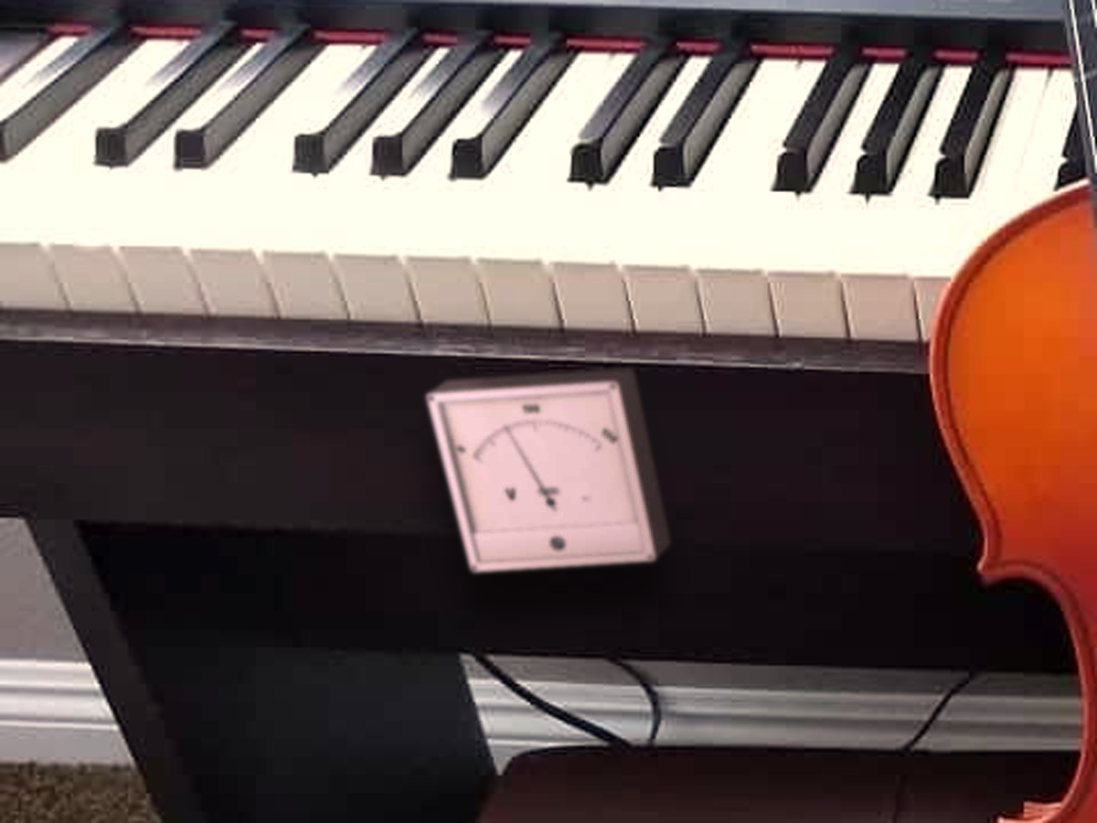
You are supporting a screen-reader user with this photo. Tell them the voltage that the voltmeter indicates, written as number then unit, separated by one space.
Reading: 75 V
